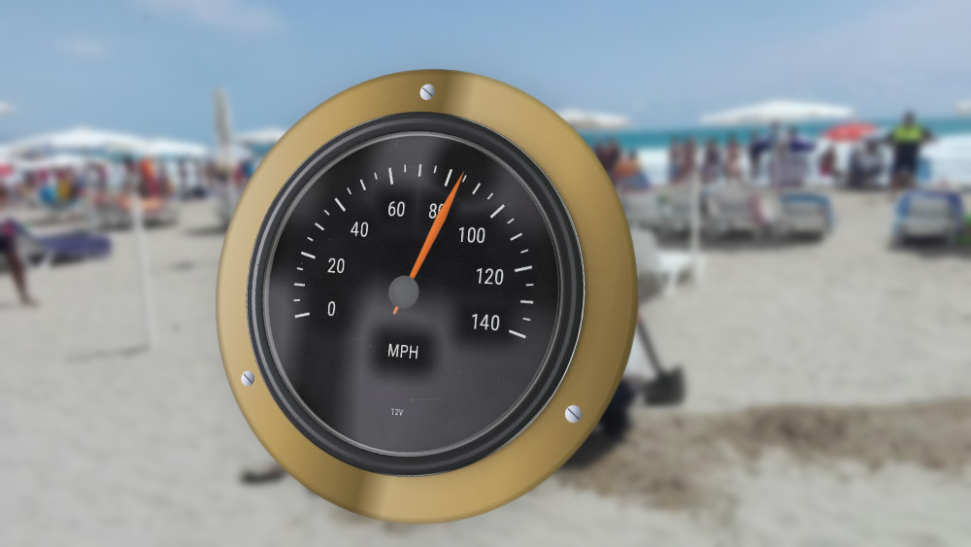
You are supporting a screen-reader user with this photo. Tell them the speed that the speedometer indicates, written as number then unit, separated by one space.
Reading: 85 mph
